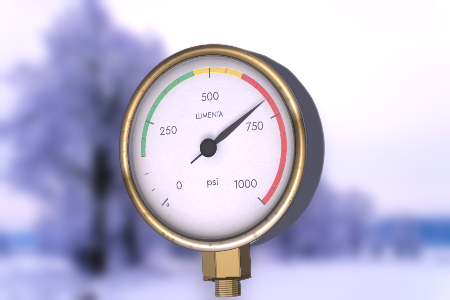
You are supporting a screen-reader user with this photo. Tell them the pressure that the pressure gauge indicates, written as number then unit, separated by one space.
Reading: 700 psi
